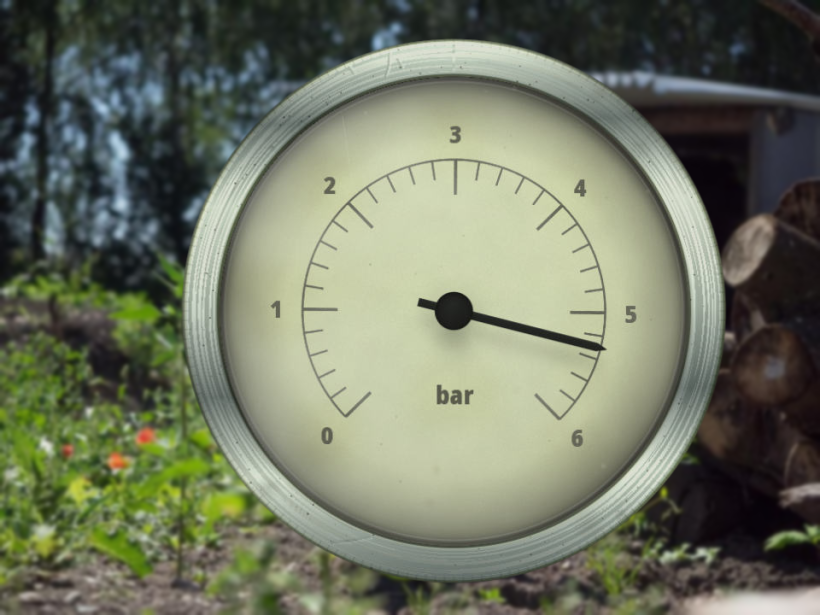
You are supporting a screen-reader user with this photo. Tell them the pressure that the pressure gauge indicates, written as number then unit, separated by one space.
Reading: 5.3 bar
